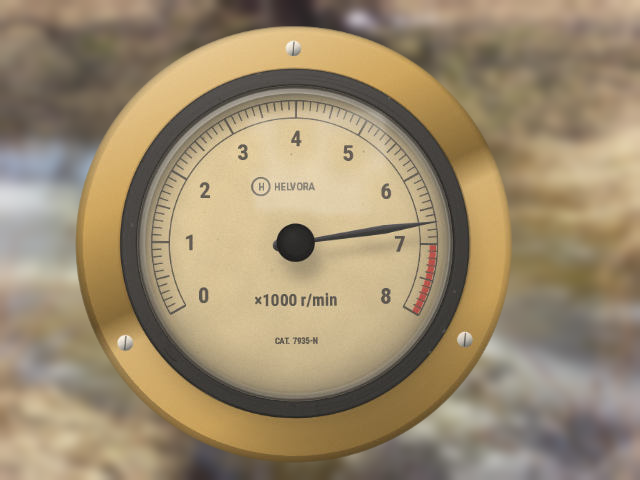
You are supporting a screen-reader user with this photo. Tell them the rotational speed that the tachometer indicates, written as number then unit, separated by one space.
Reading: 6700 rpm
